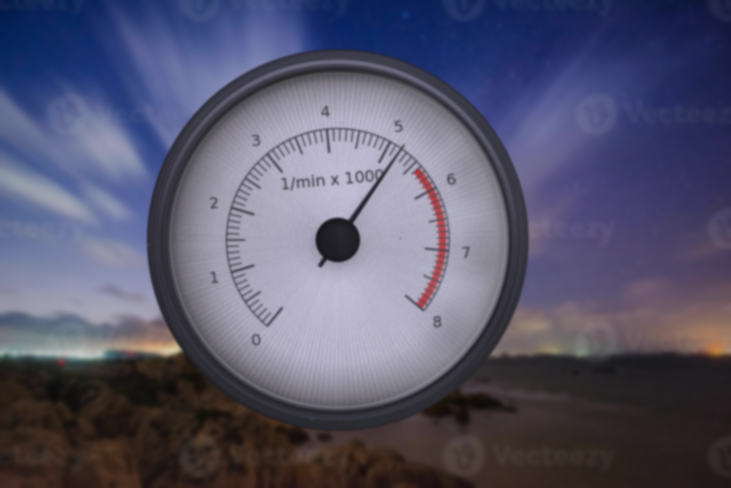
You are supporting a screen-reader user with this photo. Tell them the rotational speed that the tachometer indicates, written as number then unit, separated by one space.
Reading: 5200 rpm
